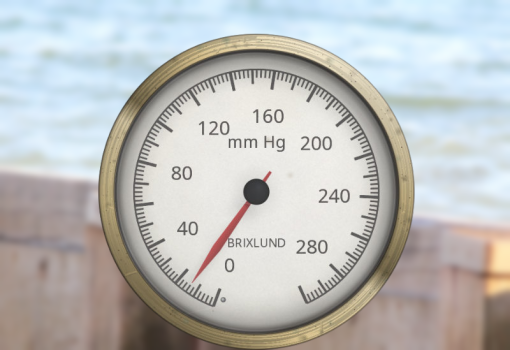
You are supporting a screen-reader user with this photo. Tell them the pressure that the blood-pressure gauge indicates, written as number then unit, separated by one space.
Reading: 14 mmHg
